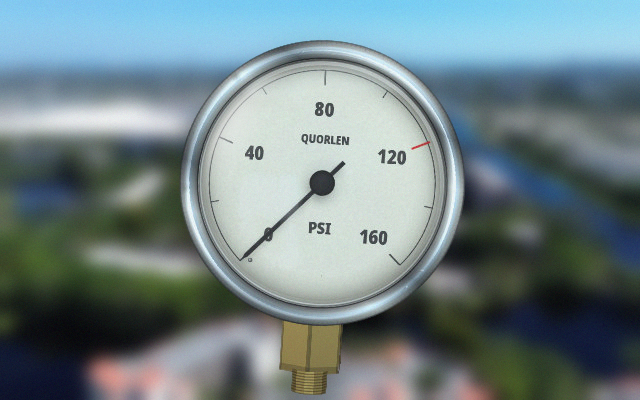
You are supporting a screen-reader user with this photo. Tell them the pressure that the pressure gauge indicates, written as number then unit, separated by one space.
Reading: 0 psi
